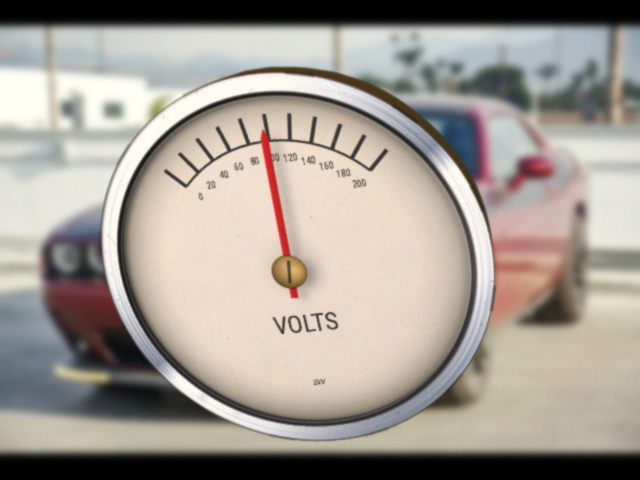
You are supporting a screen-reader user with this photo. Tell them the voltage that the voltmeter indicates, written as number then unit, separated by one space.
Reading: 100 V
